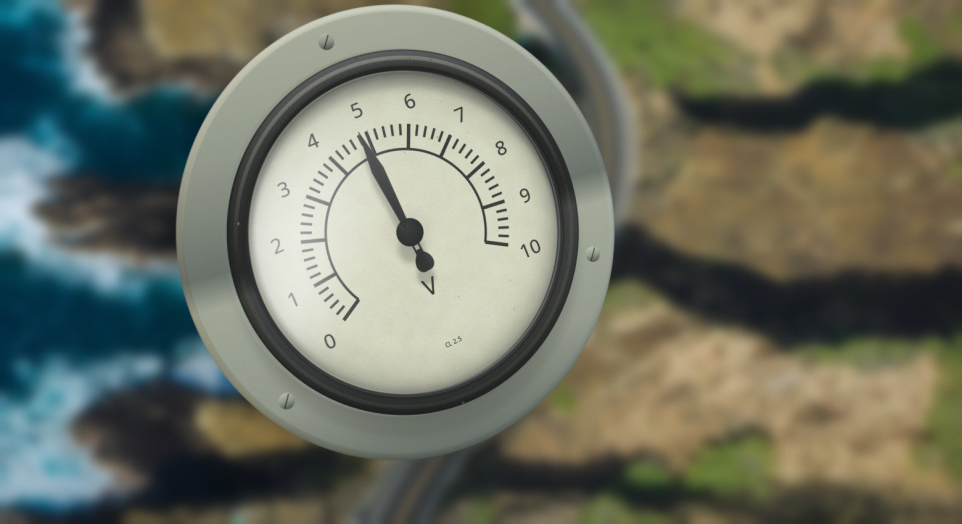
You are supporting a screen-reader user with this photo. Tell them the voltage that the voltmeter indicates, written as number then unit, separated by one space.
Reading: 4.8 V
